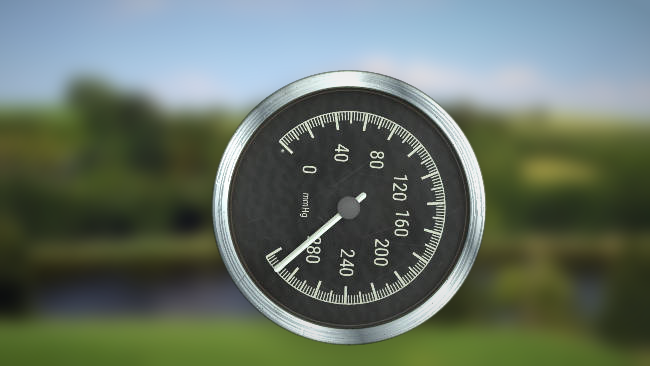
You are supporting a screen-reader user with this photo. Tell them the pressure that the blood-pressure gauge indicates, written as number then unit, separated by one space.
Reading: 290 mmHg
